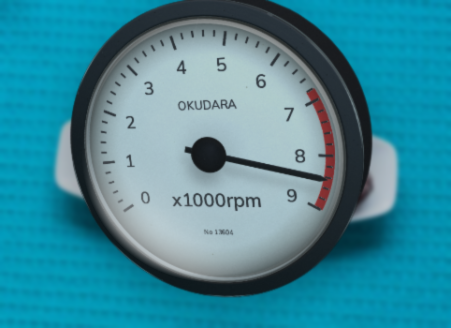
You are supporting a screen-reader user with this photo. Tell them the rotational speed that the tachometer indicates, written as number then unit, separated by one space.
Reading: 8400 rpm
